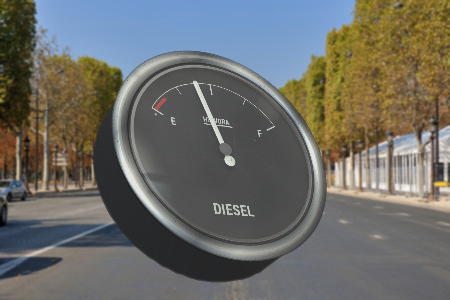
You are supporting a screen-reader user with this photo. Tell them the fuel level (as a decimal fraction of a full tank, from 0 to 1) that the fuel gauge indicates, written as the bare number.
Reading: 0.375
